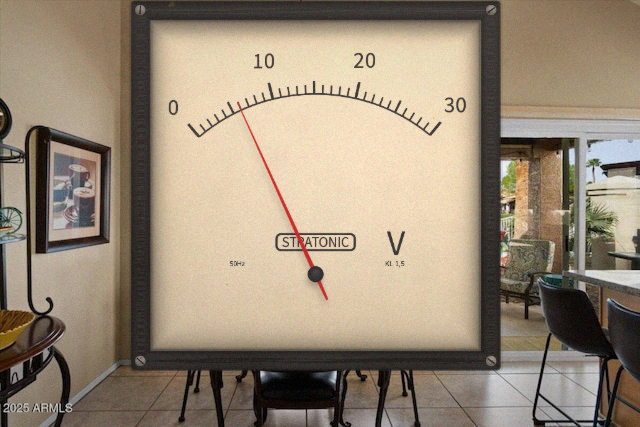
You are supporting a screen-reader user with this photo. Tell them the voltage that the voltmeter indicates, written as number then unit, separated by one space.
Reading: 6 V
